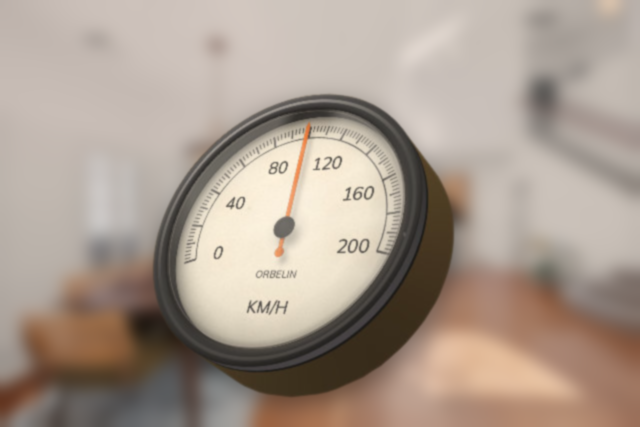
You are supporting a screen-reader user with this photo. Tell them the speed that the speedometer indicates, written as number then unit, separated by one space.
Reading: 100 km/h
